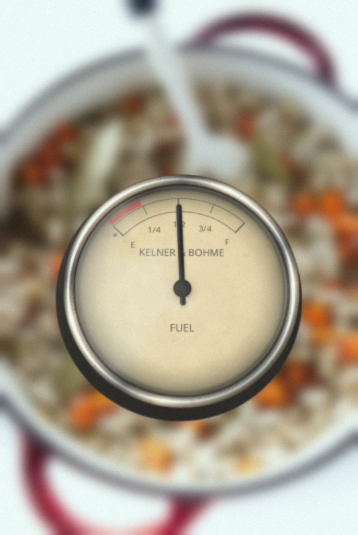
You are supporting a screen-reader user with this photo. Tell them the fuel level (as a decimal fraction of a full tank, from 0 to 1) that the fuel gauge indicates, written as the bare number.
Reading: 0.5
